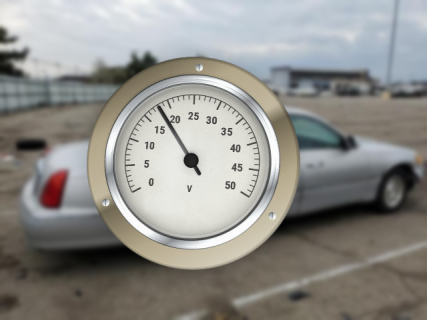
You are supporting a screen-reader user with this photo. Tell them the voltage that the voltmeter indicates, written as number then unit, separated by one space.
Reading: 18 V
